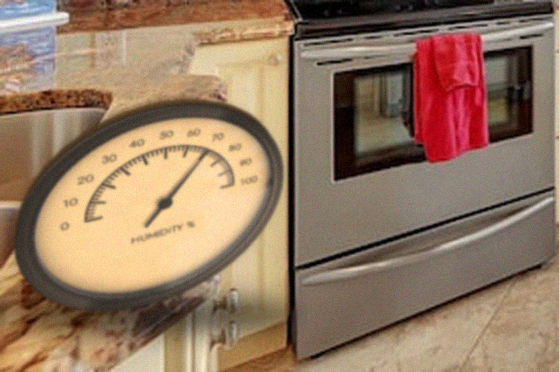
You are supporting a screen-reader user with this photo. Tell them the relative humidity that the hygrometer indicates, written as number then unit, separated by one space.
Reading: 70 %
